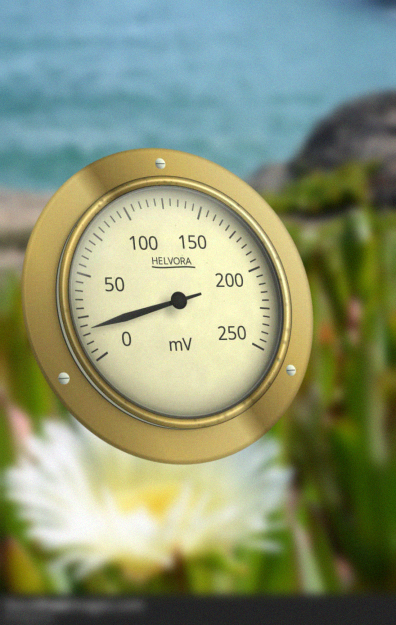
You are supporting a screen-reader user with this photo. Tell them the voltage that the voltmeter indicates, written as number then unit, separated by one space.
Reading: 17.5 mV
